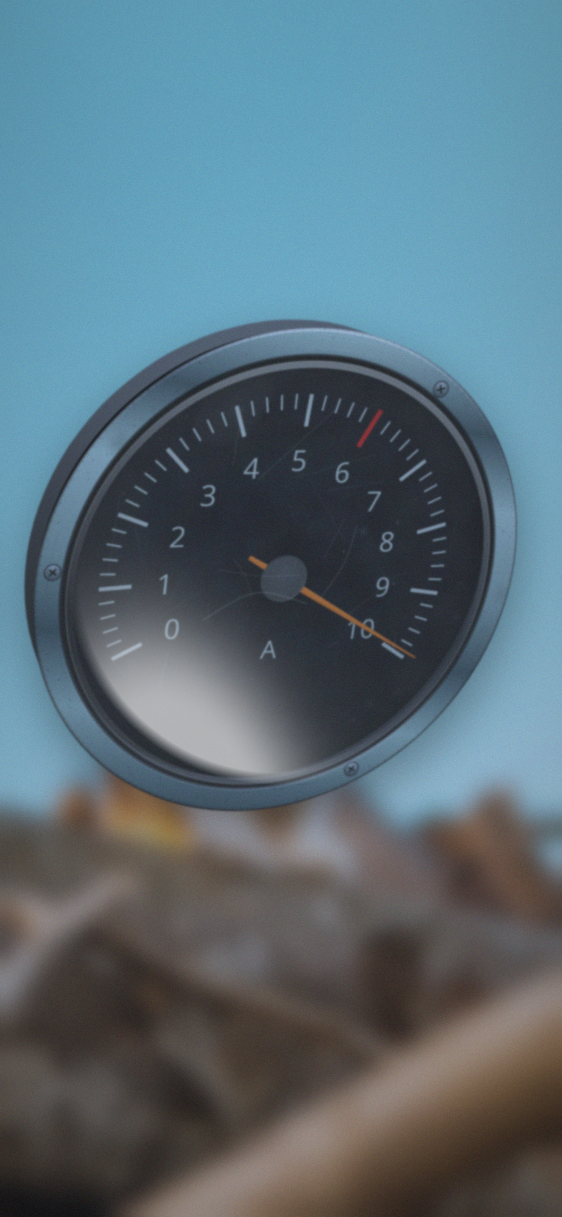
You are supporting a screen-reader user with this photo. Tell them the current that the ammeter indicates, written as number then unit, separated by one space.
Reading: 9.9 A
